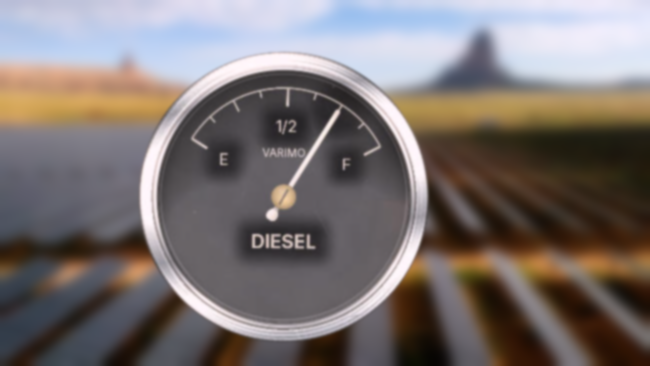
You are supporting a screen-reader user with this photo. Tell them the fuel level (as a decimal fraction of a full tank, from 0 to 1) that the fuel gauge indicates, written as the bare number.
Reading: 0.75
